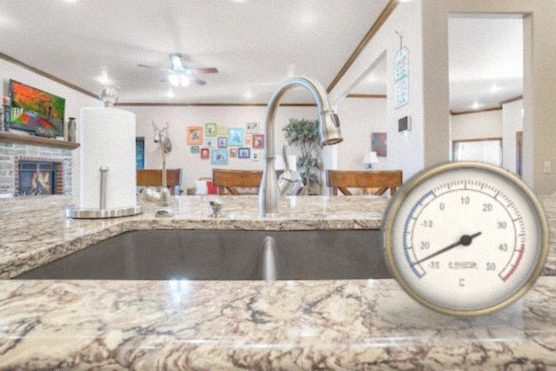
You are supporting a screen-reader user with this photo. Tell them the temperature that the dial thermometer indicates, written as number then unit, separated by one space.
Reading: -25 °C
